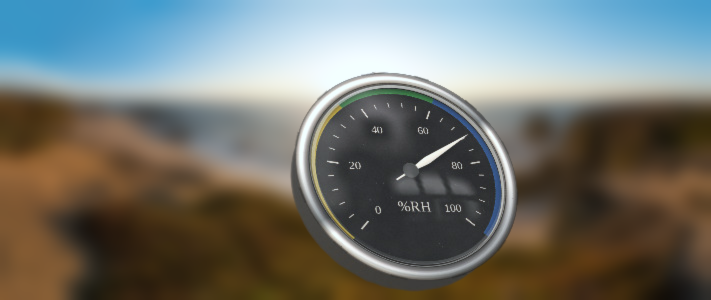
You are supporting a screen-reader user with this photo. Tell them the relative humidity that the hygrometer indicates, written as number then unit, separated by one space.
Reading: 72 %
